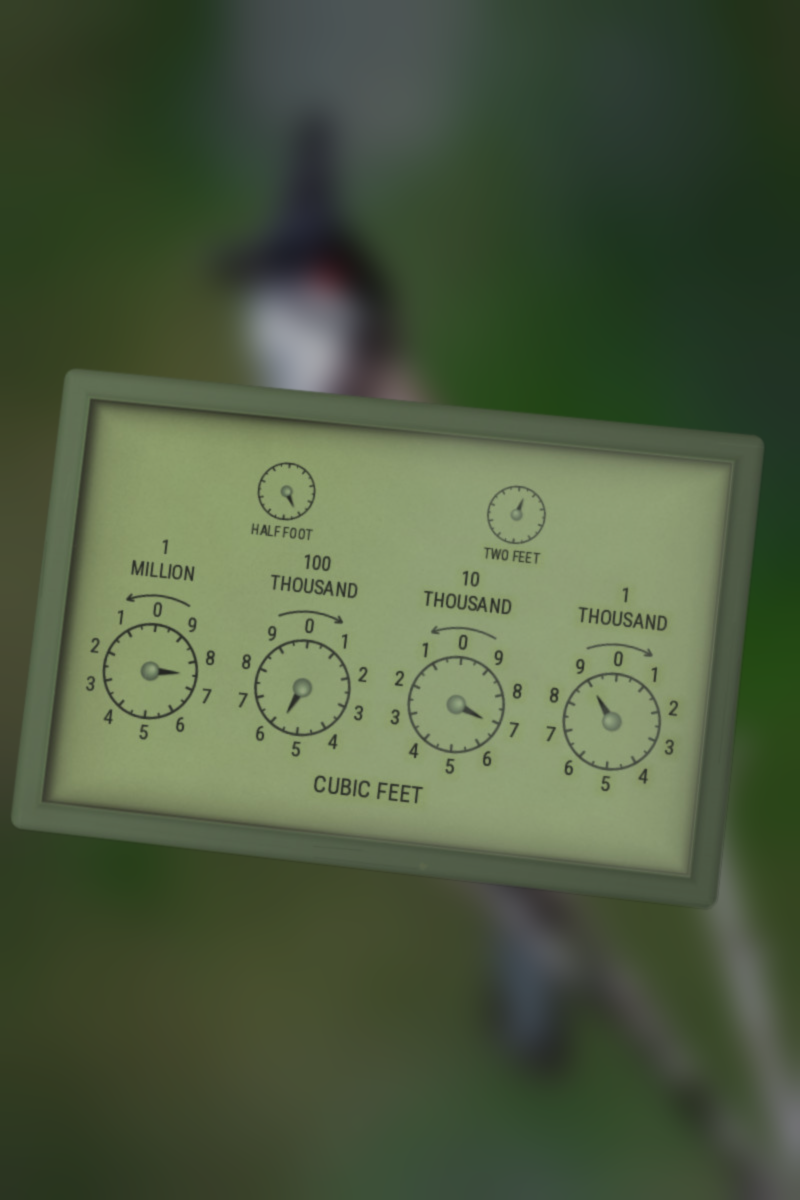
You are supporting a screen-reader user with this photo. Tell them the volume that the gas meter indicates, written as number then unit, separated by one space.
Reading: 756900 ft³
